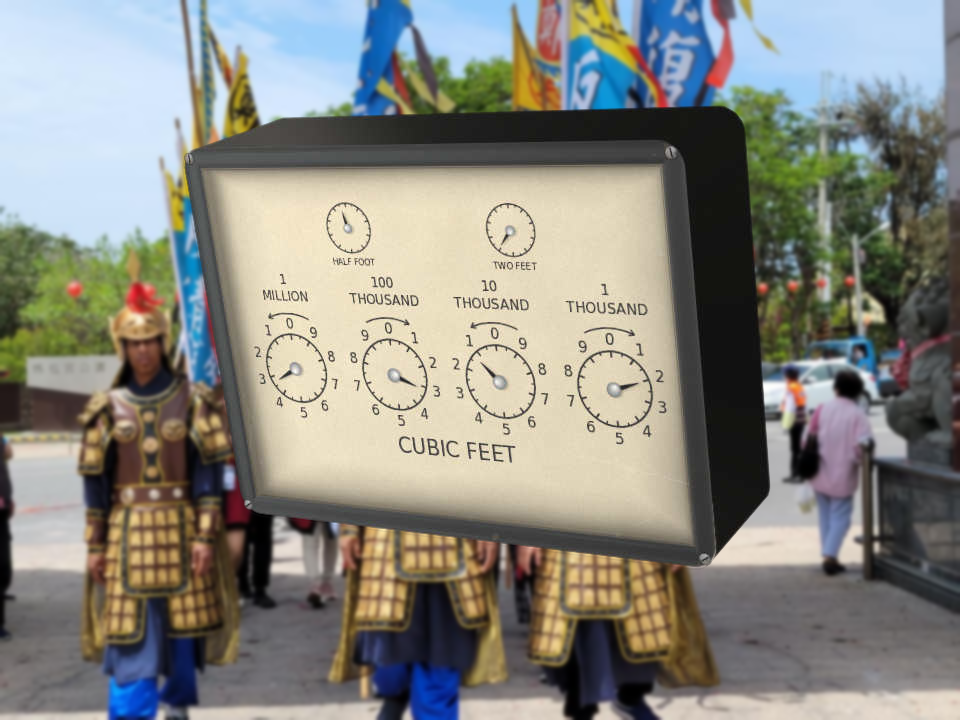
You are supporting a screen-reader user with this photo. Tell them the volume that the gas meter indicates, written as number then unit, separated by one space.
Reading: 331200 ft³
